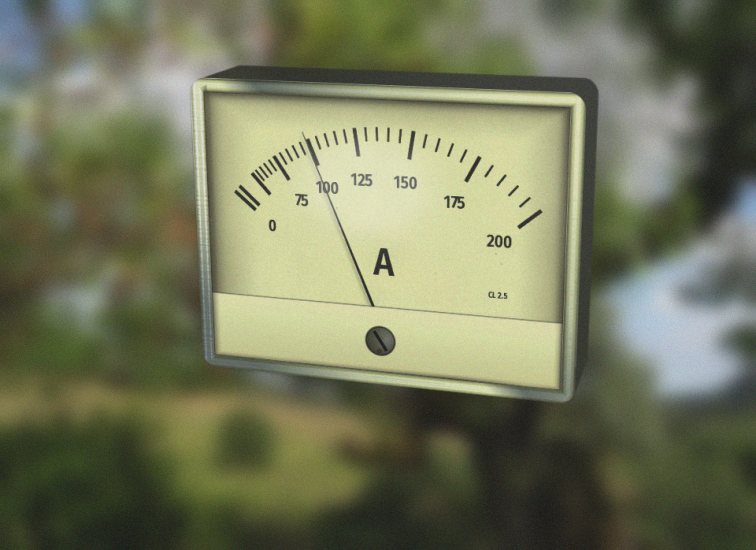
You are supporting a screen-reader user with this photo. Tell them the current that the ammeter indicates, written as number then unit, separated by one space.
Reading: 100 A
